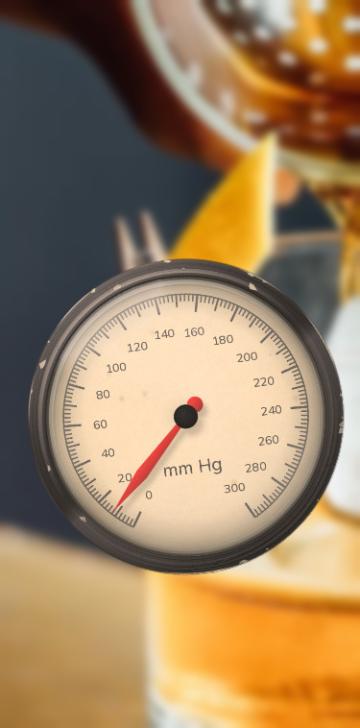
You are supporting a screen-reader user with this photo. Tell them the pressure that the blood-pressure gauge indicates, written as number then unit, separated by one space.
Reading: 12 mmHg
